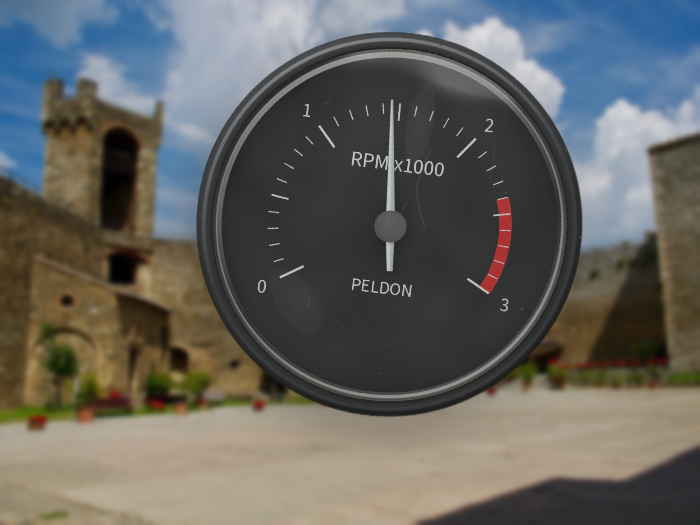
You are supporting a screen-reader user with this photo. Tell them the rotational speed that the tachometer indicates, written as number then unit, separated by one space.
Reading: 1450 rpm
